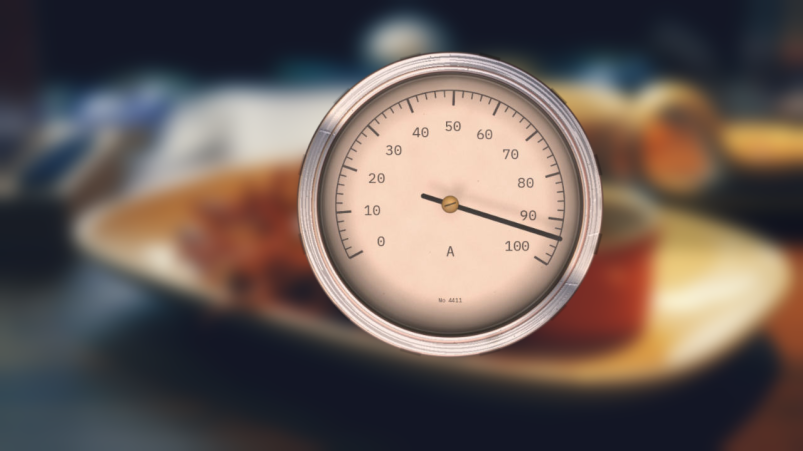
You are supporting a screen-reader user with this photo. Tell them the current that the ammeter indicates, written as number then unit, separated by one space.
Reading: 94 A
